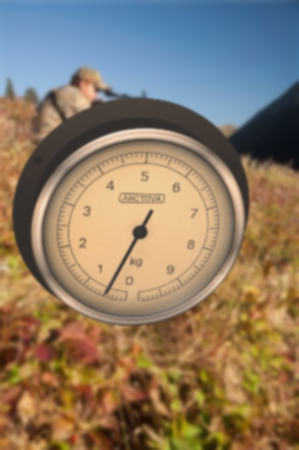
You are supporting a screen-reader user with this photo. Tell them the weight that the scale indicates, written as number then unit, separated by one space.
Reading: 0.5 kg
